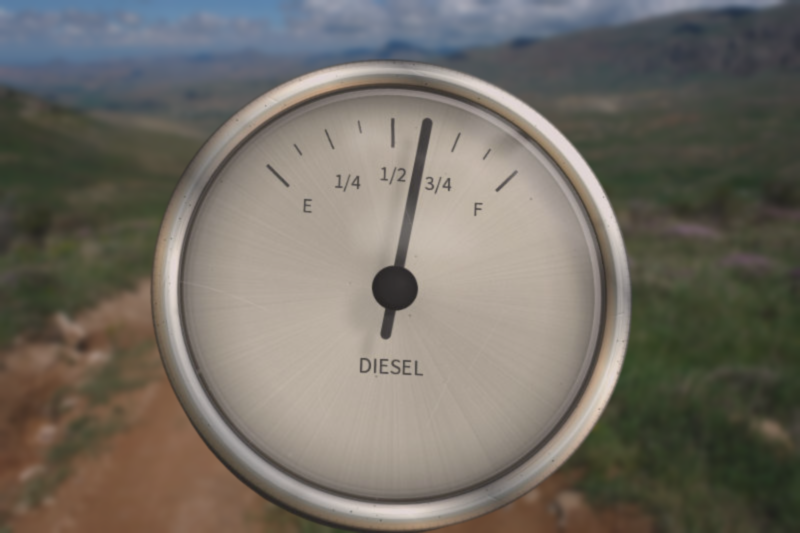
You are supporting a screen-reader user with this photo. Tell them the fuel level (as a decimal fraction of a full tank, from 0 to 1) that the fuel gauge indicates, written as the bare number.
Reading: 0.625
